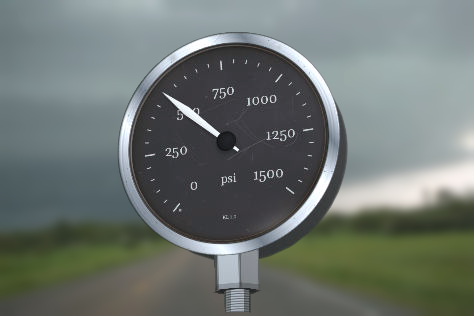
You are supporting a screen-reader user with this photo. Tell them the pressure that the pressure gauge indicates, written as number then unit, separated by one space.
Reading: 500 psi
